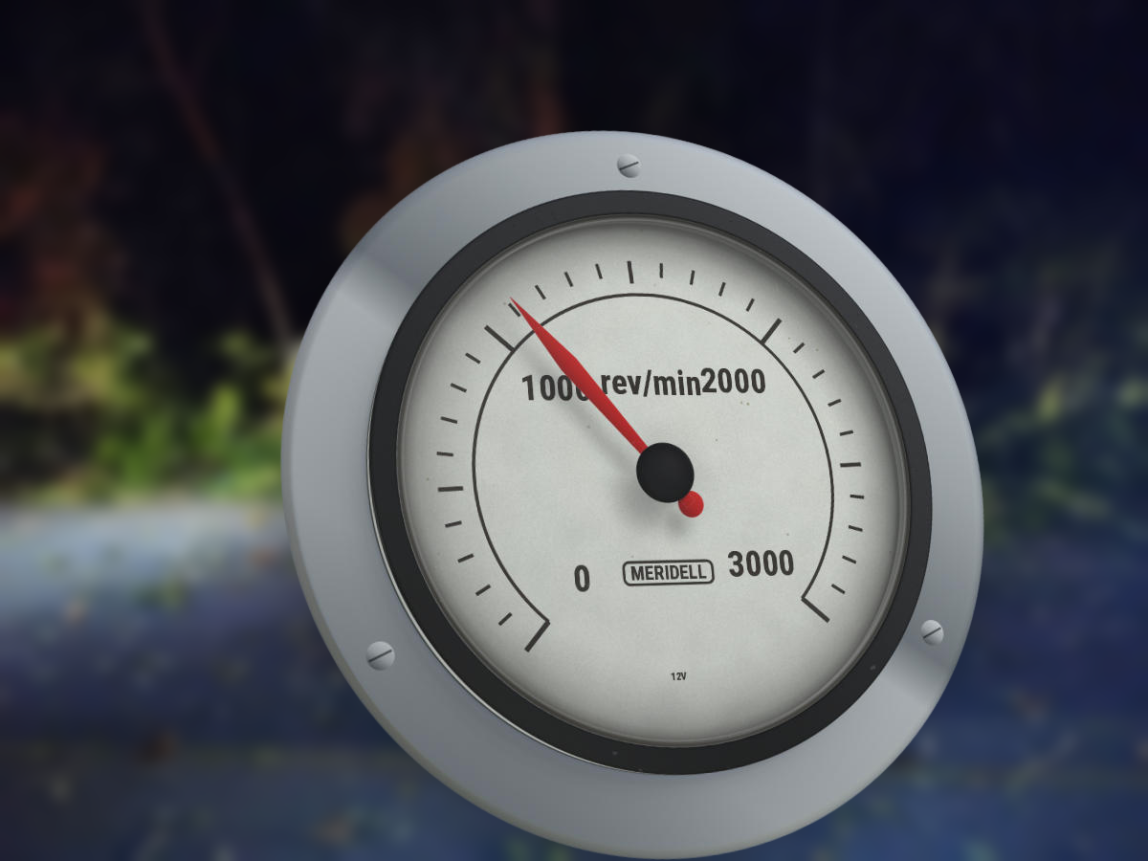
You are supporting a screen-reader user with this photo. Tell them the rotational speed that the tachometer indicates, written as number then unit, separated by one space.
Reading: 1100 rpm
